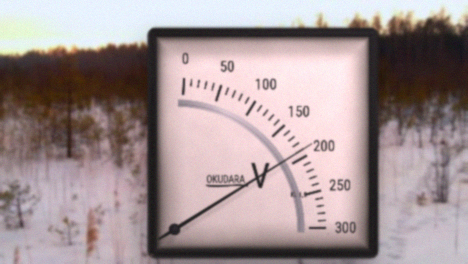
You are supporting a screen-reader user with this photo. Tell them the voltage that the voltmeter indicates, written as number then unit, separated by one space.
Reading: 190 V
